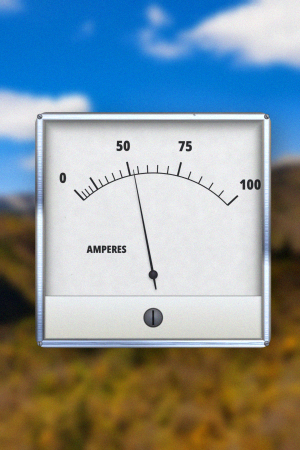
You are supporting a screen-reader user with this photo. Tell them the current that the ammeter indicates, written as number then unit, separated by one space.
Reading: 52.5 A
